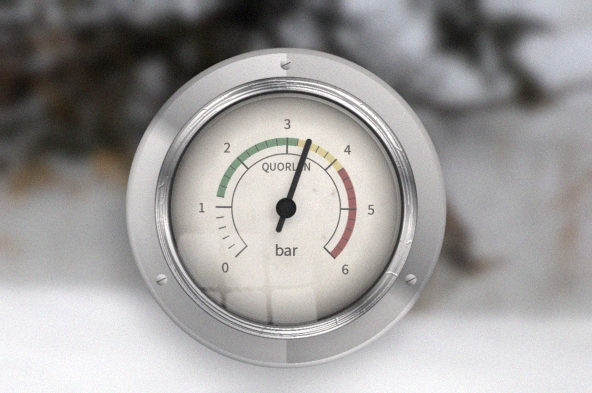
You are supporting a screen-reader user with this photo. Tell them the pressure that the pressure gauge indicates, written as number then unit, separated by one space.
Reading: 3.4 bar
